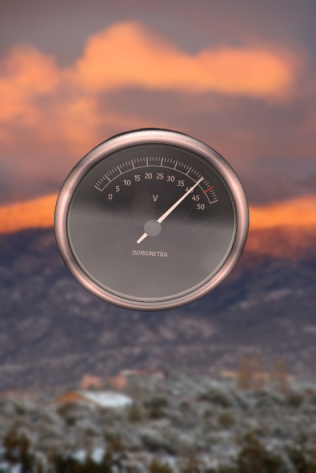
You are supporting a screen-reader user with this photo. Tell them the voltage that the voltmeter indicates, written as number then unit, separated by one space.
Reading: 40 V
